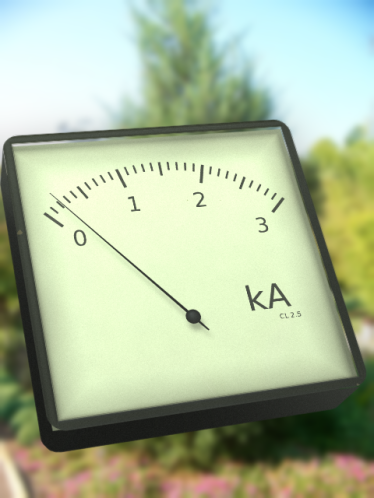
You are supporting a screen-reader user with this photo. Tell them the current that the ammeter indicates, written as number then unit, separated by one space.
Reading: 0.2 kA
